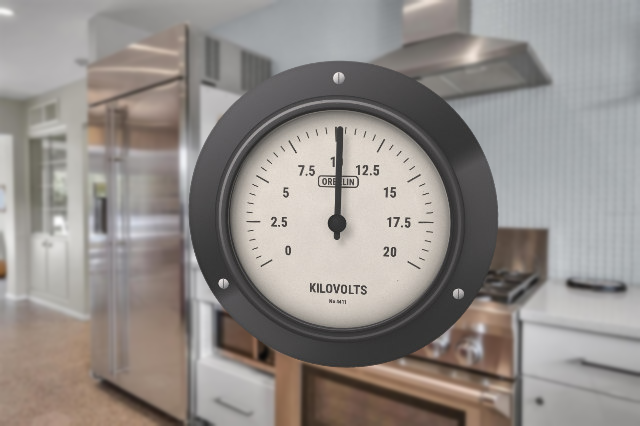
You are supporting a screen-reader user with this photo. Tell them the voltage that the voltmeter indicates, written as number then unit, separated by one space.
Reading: 10.25 kV
